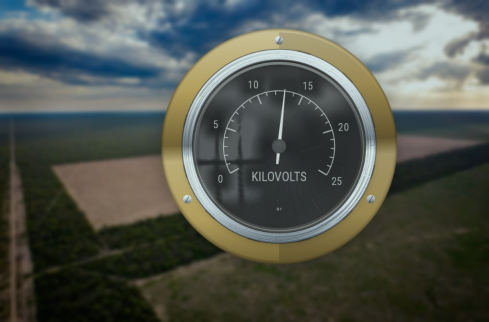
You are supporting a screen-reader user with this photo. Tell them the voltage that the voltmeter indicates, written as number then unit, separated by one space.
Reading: 13 kV
